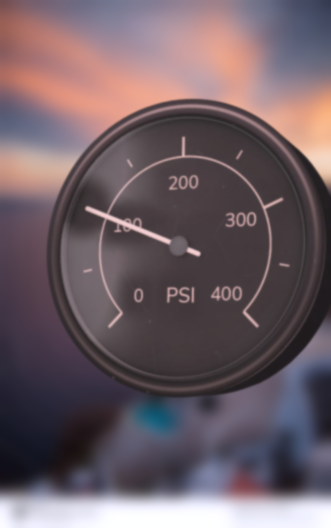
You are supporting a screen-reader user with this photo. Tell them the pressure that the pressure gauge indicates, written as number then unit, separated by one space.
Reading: 100 psi
